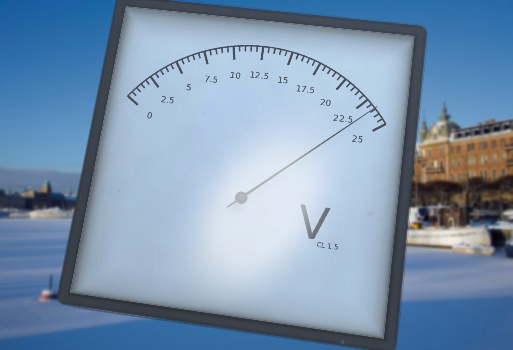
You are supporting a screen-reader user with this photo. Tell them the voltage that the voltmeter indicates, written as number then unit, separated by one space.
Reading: 23.5 V
